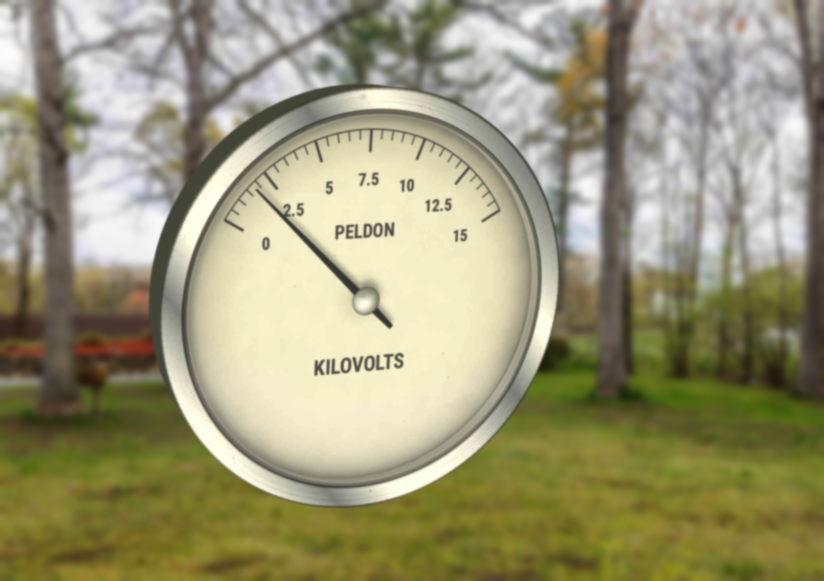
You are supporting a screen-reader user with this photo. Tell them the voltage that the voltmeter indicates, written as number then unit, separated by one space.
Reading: 1.75 kV
